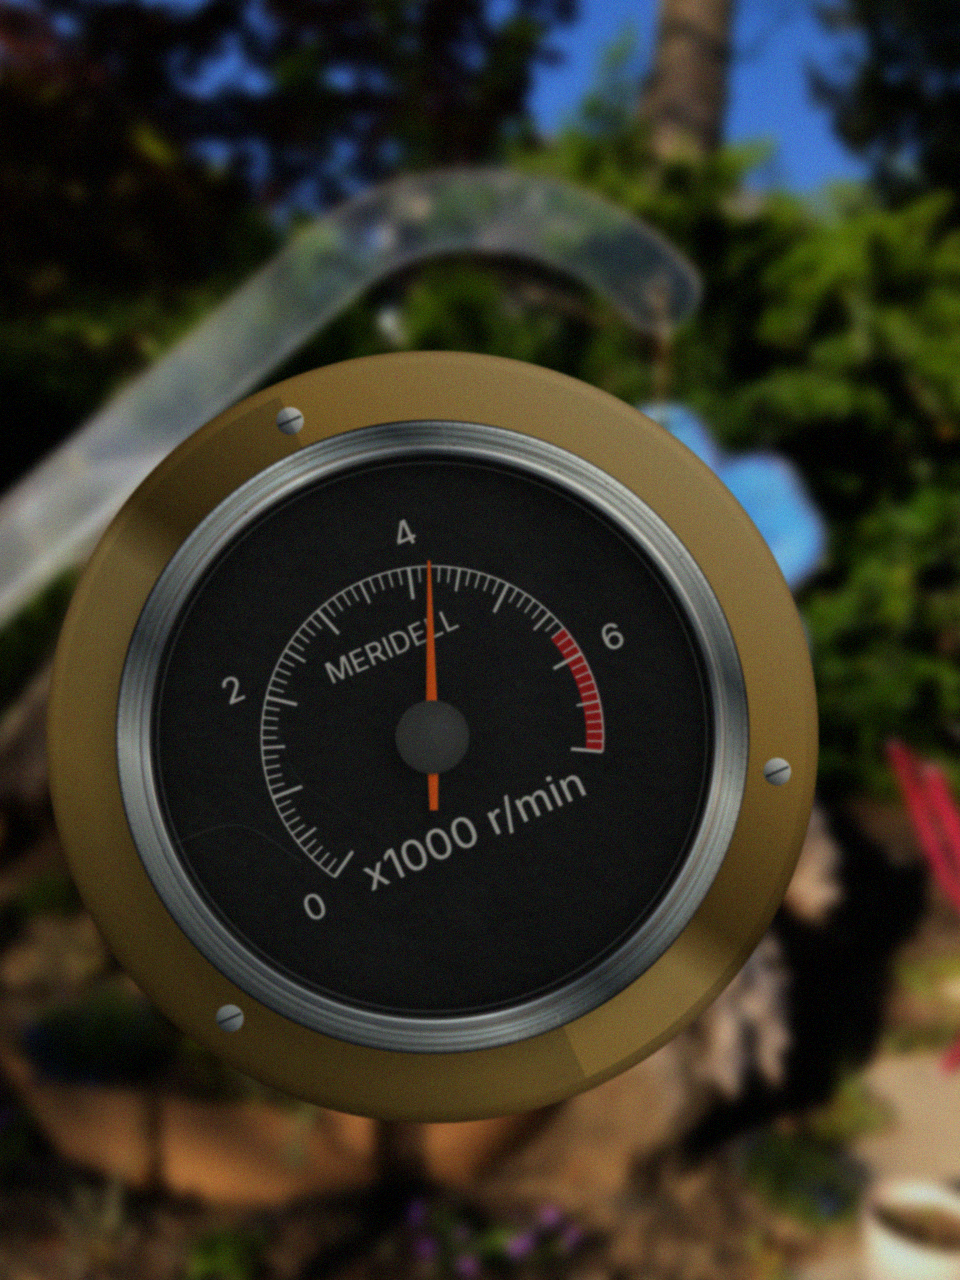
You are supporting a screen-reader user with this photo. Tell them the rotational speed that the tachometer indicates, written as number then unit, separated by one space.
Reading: 4200 rpm
